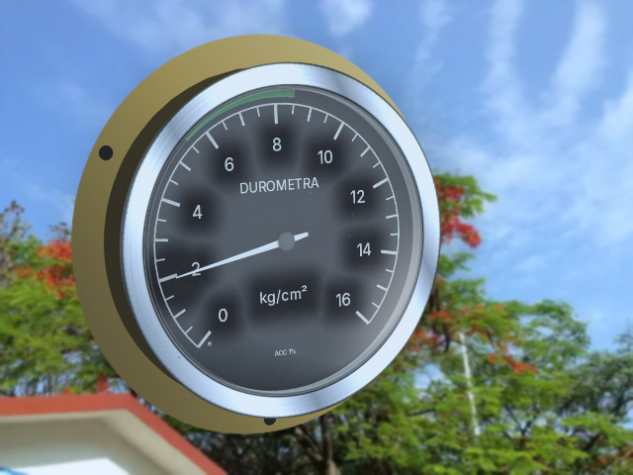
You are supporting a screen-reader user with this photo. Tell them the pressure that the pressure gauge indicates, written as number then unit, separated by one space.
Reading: 2 kg/cm²
